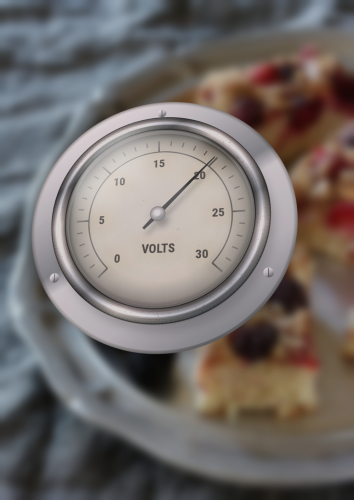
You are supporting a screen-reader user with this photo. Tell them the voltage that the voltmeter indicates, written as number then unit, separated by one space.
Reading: 20 V
